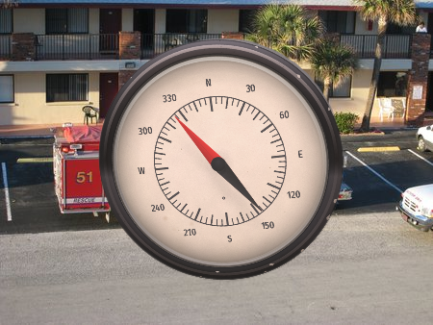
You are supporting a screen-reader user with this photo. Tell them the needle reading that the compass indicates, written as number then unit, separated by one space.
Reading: 325 °
